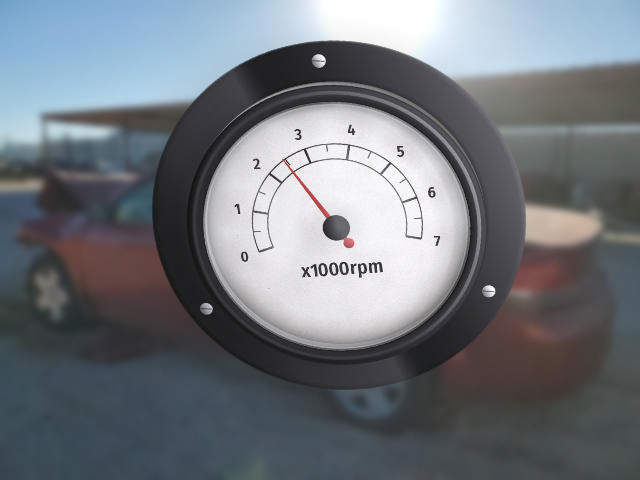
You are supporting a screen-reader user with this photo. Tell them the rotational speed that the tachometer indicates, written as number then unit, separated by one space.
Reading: 2500 rpm
